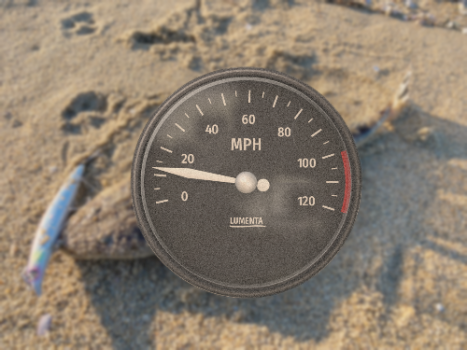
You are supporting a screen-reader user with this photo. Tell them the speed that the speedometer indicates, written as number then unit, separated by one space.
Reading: 12.5 mph
